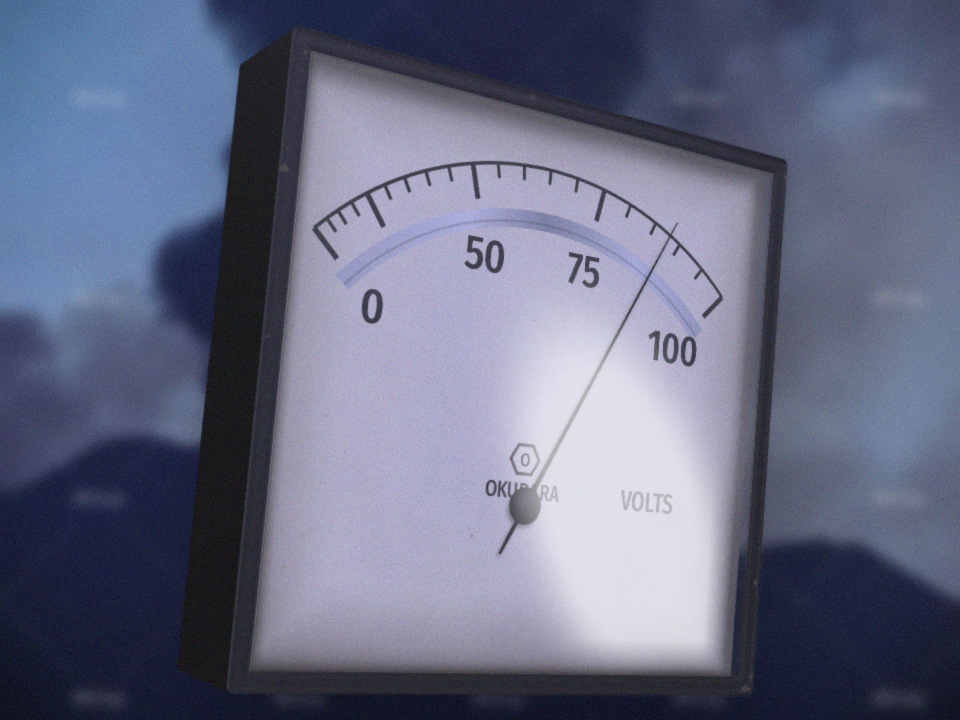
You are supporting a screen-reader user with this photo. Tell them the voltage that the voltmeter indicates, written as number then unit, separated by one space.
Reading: 87.5 V
